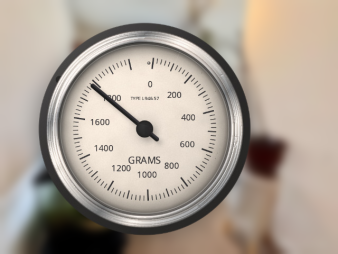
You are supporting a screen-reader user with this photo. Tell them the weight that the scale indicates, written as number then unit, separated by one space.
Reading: 1780 g
